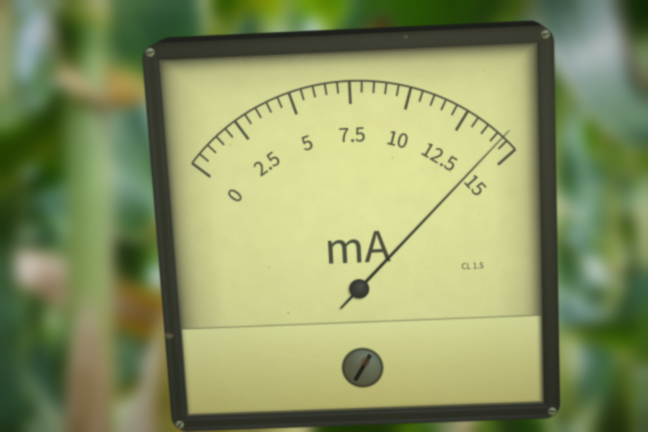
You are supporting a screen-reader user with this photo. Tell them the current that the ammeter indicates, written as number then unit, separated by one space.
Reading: 14.25 mA
